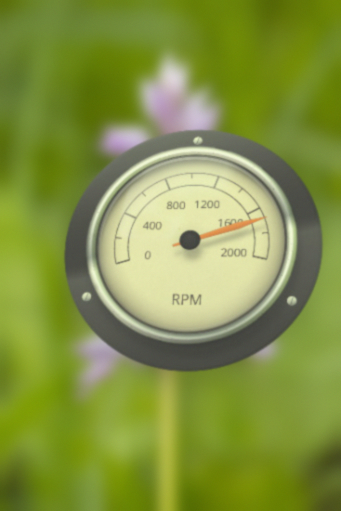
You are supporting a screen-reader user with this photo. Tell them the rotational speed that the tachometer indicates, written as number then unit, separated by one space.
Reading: 1700 rpm
